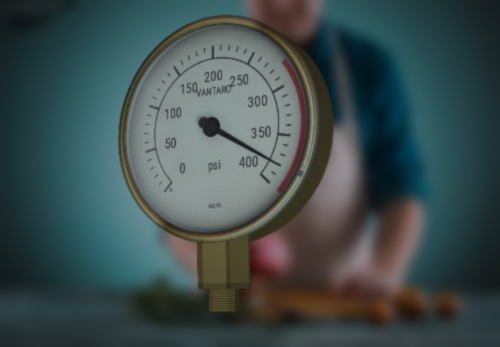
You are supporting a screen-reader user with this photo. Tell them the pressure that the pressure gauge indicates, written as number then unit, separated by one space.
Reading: 380 psi
